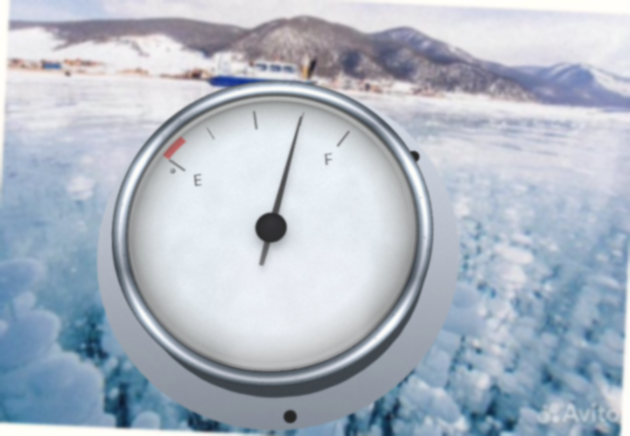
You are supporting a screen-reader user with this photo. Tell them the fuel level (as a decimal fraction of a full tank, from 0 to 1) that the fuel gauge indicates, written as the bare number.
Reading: 0.75
